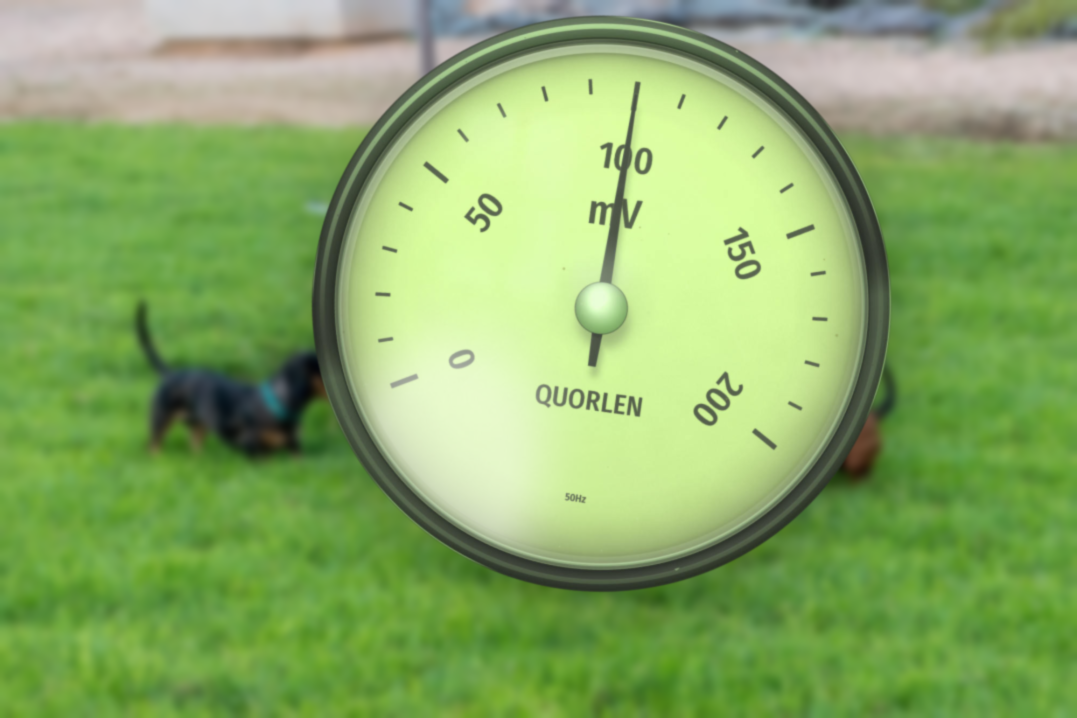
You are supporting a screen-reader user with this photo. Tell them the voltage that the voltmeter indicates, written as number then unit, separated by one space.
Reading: 100 mV
